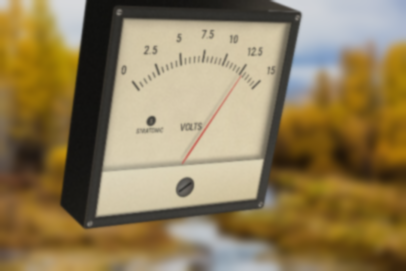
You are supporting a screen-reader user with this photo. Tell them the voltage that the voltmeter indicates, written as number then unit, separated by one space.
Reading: 12.5 V
